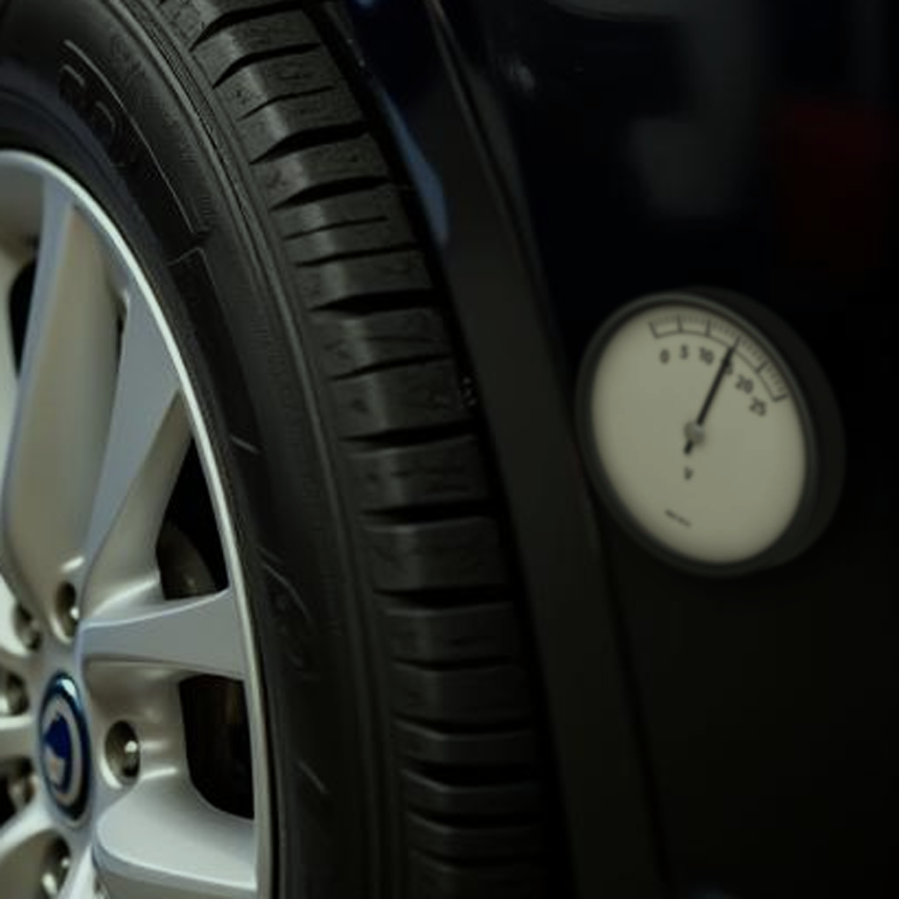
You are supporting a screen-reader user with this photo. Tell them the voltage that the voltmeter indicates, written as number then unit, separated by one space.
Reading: 15 V
